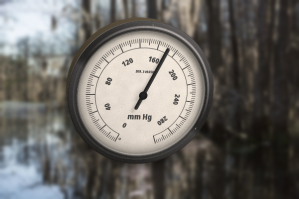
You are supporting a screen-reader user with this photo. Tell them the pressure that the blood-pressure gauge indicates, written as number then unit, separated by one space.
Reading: 170 mmHg
